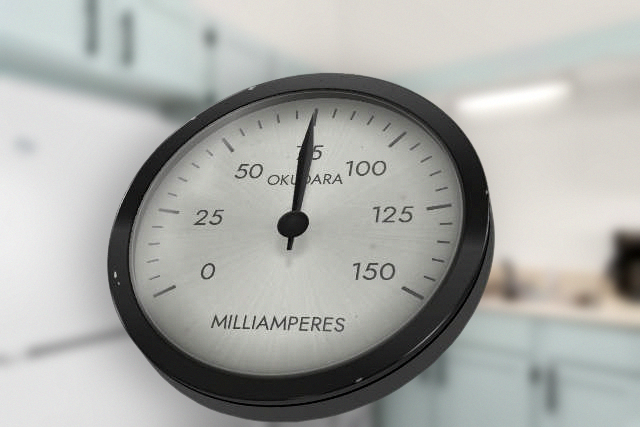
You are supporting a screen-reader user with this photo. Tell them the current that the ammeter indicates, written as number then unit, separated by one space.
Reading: 75 mA
